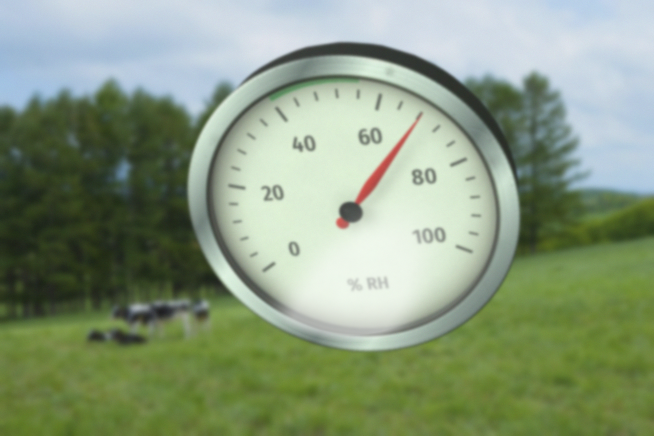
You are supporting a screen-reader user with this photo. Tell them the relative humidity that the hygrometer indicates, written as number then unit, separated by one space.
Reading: 68 %
